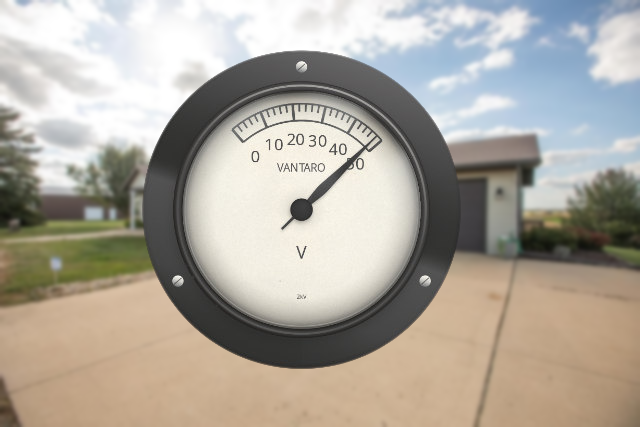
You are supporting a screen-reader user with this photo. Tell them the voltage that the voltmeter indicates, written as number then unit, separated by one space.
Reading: 48 V
